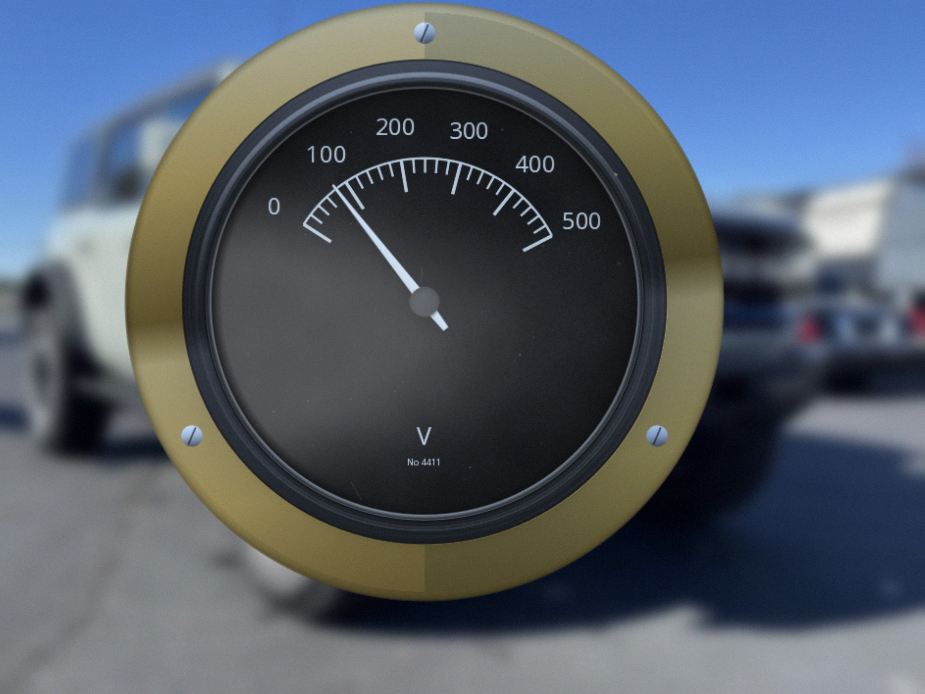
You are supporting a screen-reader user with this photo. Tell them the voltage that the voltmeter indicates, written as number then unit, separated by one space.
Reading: 80 V
